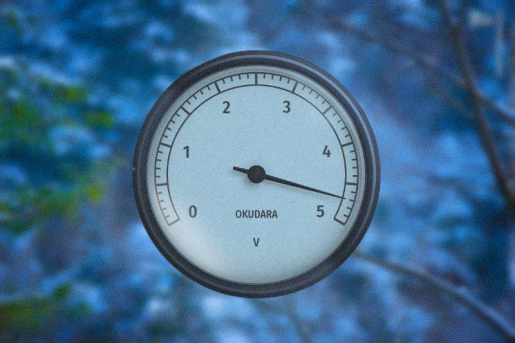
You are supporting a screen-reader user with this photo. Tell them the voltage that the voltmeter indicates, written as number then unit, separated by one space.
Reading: 4.7 V
